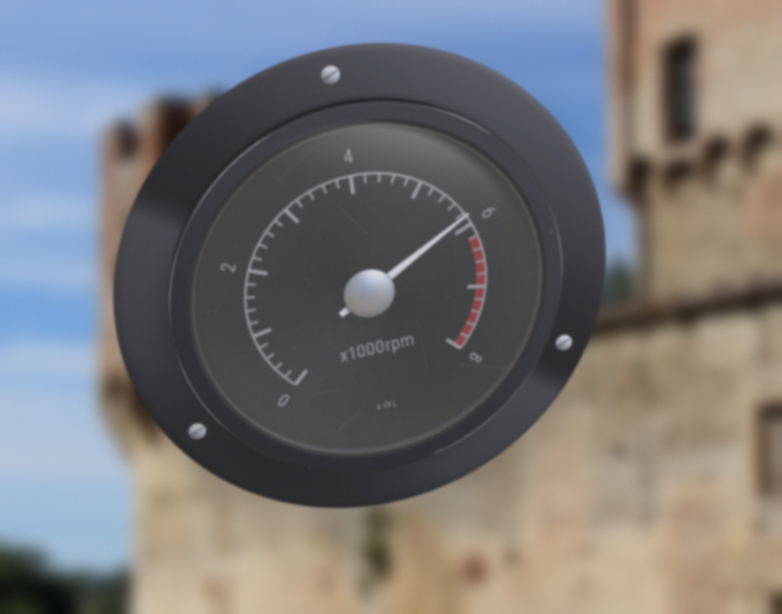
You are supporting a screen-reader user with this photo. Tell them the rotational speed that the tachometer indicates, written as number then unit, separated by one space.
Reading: 5800 rpm
